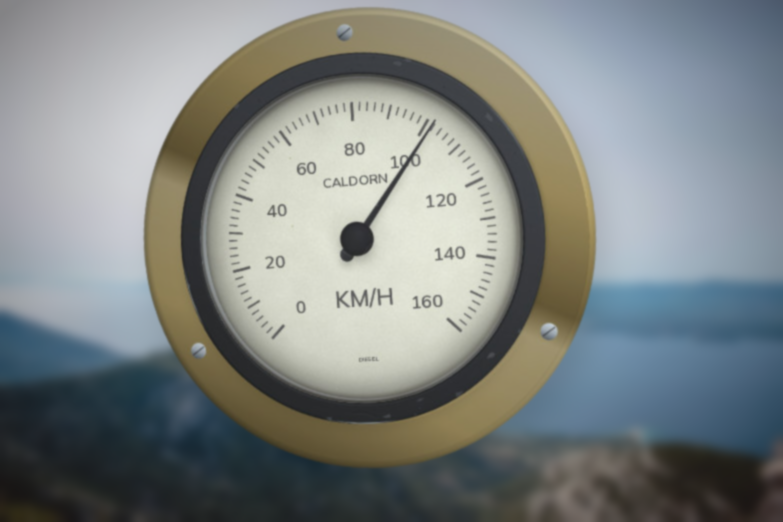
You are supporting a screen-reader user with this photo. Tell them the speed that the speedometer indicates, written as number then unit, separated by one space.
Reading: 102 km/h
